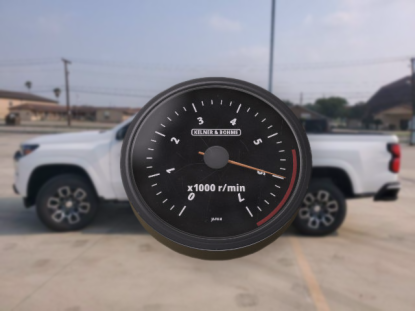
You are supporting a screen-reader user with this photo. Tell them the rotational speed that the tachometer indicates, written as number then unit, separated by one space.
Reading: 6000 rpm
